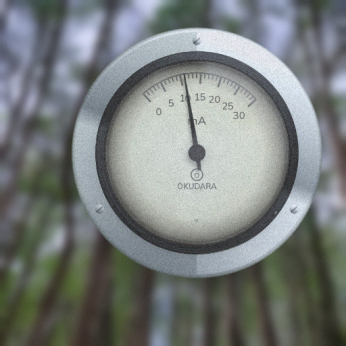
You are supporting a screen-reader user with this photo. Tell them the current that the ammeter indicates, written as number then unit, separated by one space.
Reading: 11 mA
